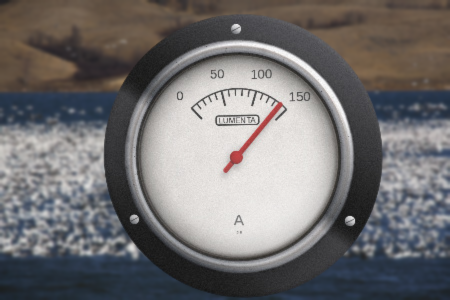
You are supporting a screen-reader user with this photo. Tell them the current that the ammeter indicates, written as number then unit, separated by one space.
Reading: 140 A
